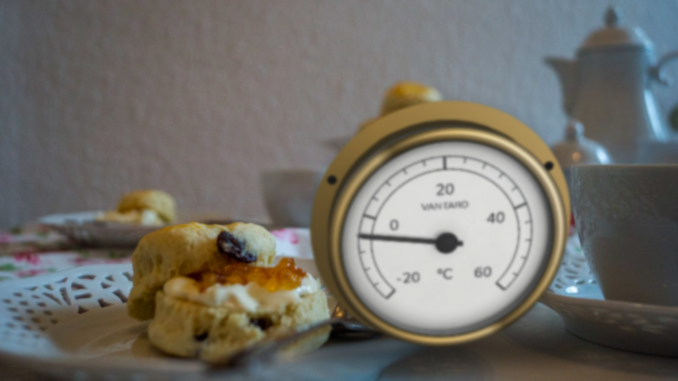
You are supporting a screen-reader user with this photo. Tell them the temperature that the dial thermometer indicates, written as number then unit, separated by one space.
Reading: -4 °C
